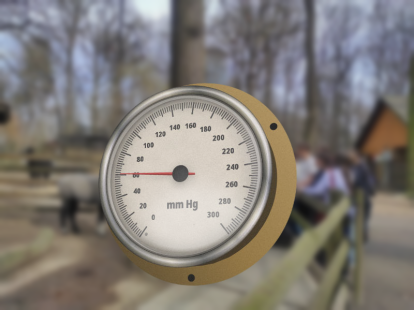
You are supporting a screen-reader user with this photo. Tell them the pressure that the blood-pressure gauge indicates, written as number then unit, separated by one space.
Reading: 60 mmHg
